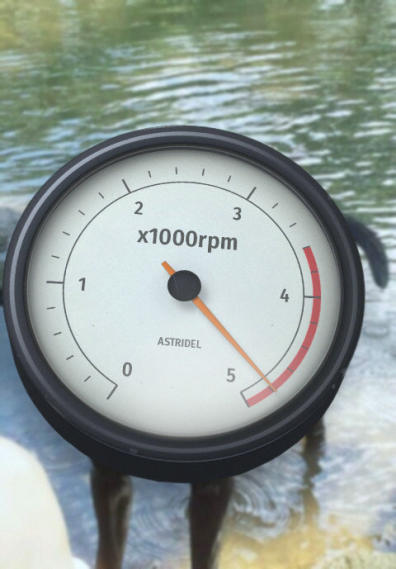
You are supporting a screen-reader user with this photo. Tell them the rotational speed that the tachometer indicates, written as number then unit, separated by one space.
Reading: 4800 rpm
